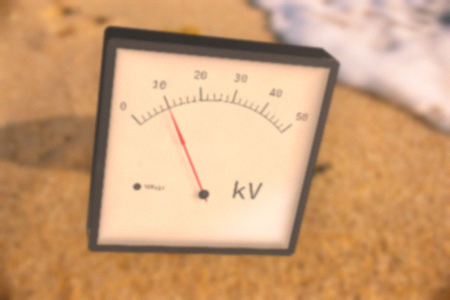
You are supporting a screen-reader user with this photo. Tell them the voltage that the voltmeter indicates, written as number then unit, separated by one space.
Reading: 10 kV
